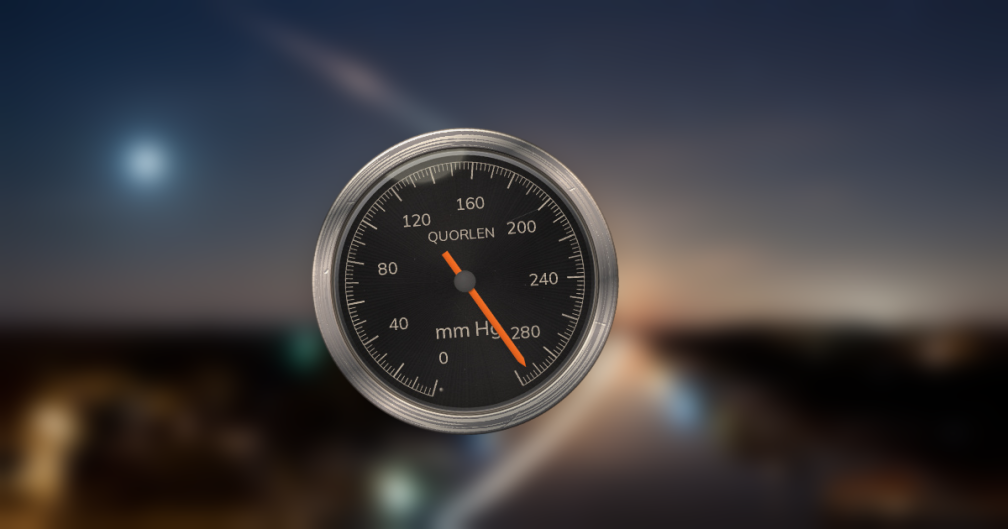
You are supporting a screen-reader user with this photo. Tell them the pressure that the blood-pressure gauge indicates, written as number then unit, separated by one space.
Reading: 294 mmHg
